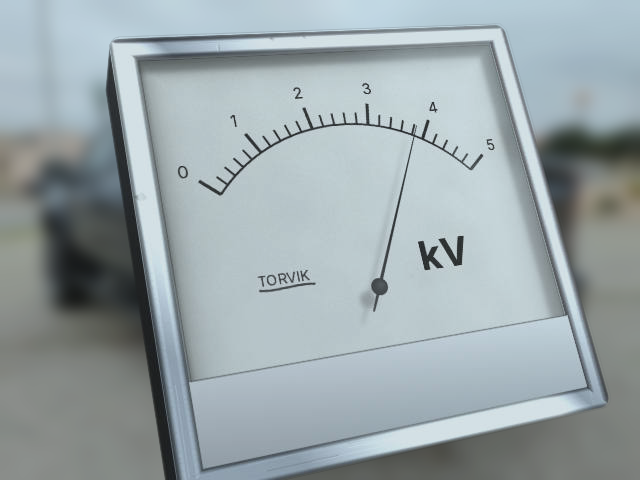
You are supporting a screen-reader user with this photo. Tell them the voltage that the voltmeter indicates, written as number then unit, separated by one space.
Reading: 3.8 kV
